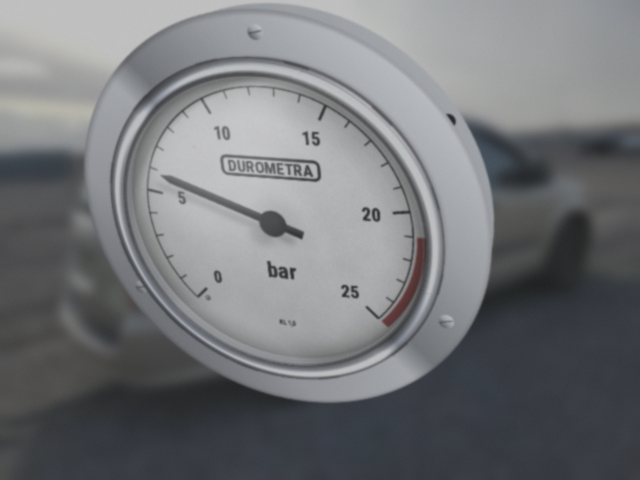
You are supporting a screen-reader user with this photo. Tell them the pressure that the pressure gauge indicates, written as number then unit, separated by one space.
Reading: 6 bar
